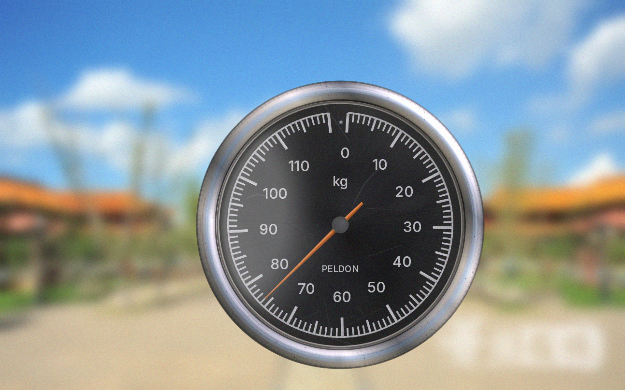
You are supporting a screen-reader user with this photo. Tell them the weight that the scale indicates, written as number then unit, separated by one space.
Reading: 76 kg
